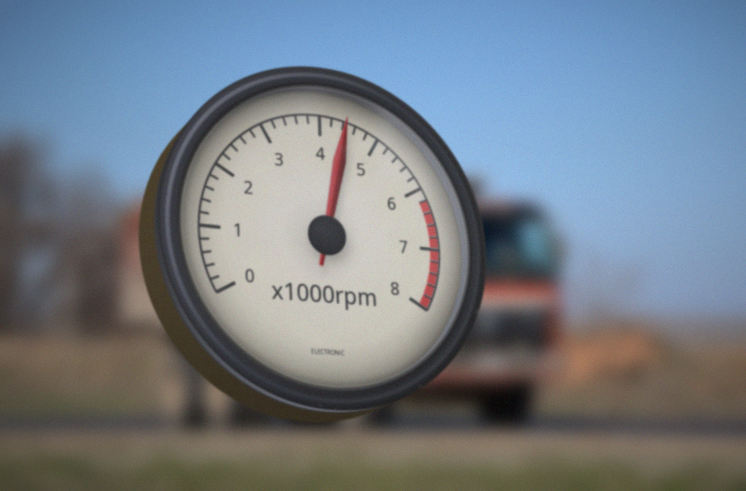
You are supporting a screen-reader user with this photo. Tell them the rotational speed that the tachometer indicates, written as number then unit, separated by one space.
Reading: 4400 rpm
